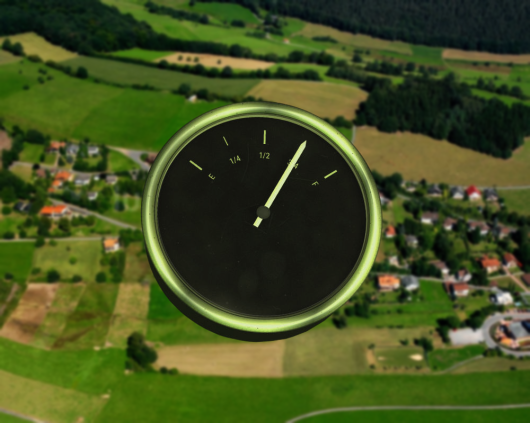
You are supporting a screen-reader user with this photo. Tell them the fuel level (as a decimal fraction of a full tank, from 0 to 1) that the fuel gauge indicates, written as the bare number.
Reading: 0.75
